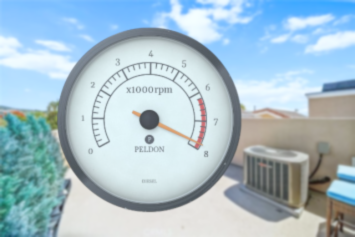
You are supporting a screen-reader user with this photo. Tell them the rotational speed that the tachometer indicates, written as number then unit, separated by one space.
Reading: 7800 rpm
